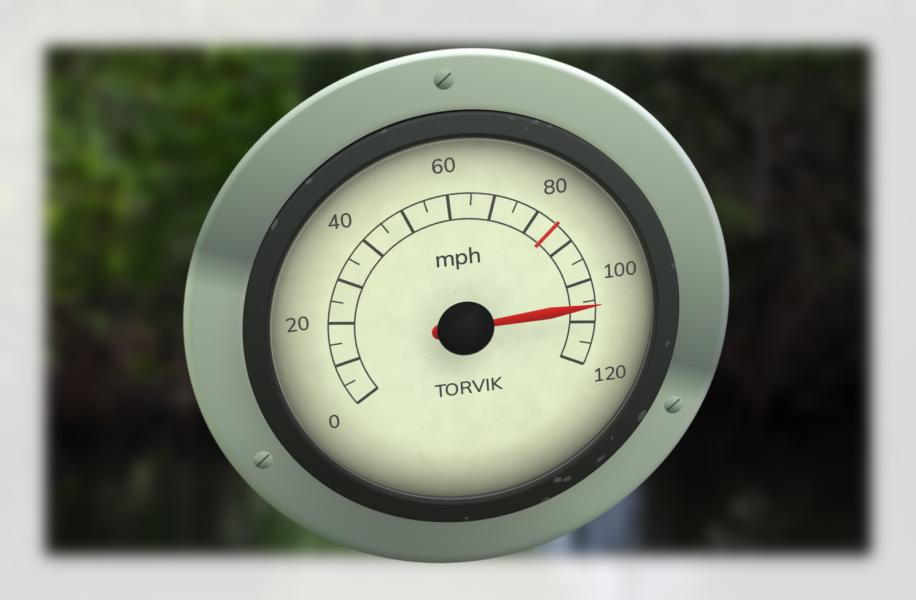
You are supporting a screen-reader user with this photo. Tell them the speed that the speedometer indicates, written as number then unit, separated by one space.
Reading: 105 mph
